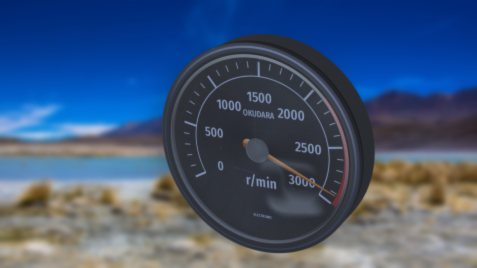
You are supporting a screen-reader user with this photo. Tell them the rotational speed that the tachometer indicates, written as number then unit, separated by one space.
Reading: 2900 rpm
